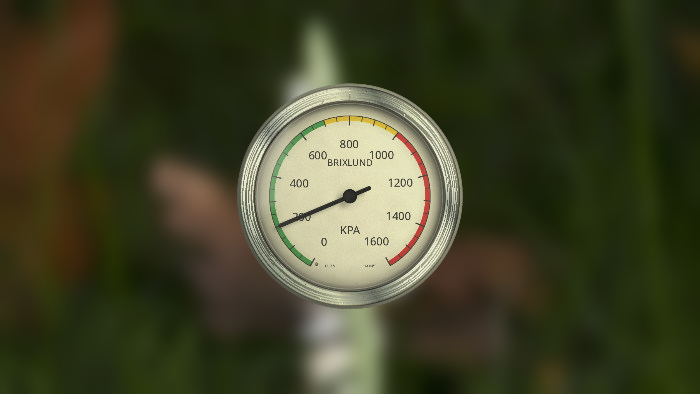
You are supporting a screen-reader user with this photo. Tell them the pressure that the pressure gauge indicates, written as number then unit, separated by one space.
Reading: 200 kPa
